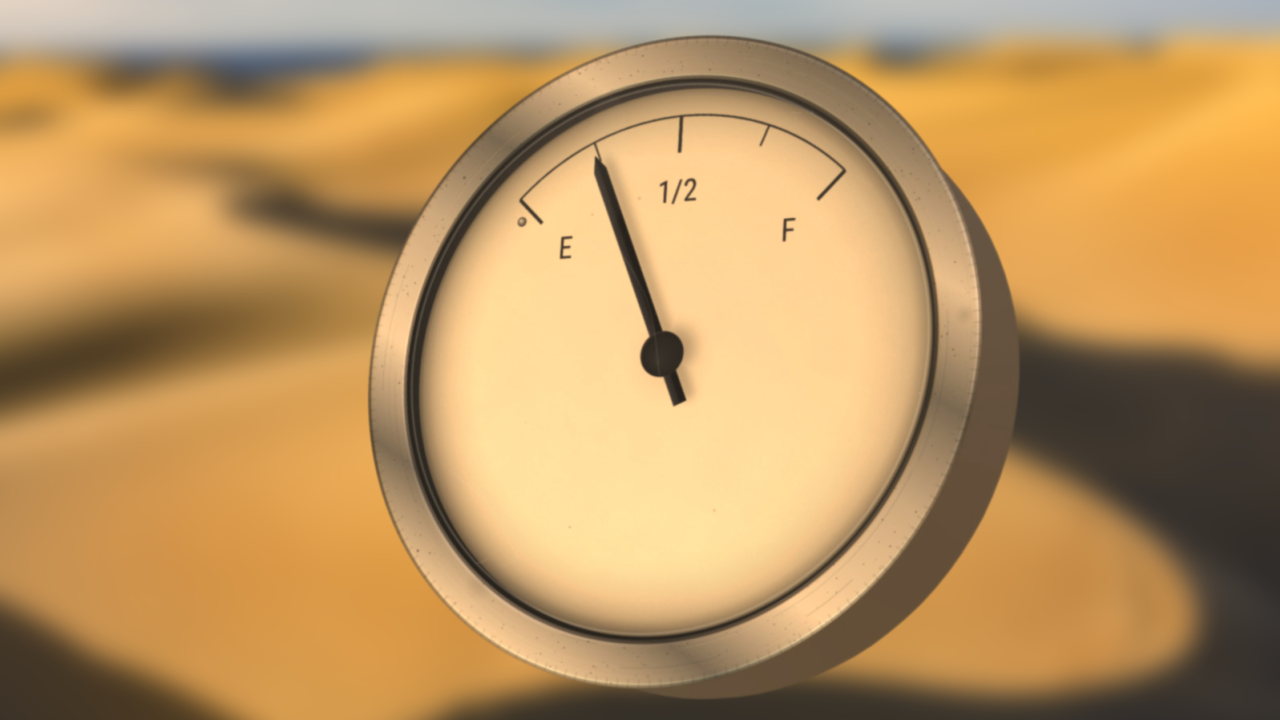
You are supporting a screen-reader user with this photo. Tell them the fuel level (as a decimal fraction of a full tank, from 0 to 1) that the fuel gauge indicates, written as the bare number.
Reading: 0.25
